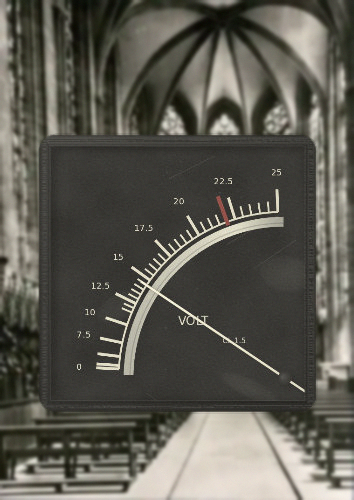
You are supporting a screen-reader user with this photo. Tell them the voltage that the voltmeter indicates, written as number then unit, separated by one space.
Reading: 14.5 V
